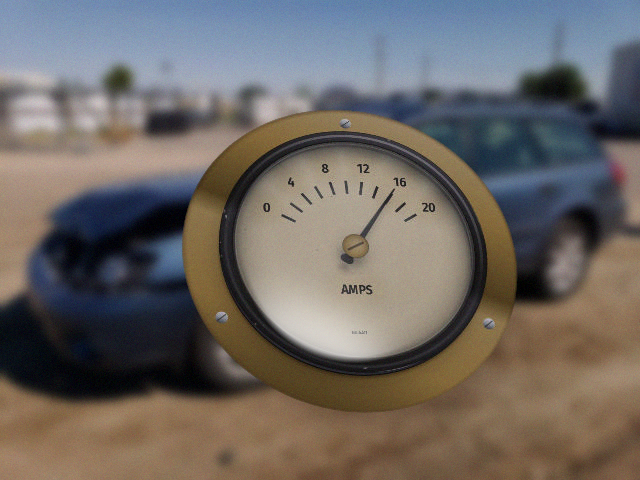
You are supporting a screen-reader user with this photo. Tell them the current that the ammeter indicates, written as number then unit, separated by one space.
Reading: 16 A
